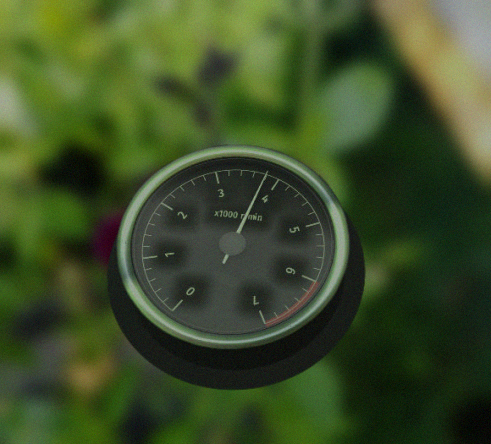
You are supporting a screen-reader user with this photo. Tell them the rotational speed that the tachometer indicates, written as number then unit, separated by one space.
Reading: 3800 rpm
